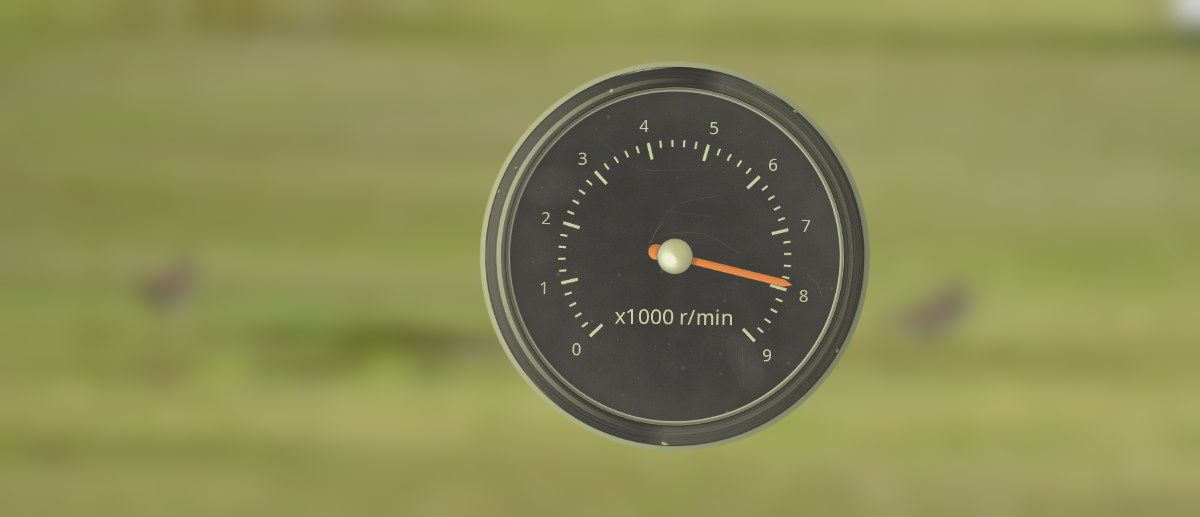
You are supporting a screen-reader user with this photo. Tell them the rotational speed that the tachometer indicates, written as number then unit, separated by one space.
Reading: 7900 rpm
